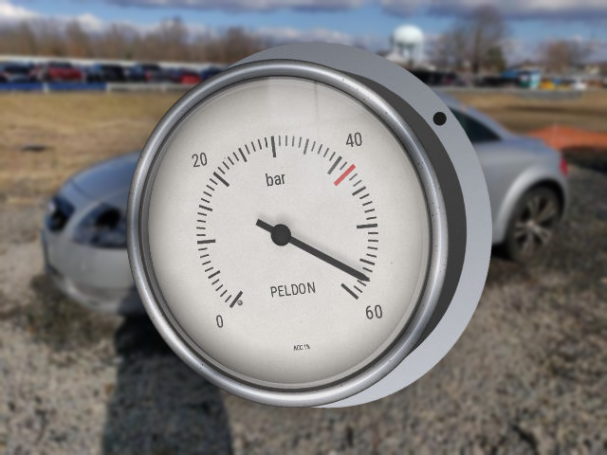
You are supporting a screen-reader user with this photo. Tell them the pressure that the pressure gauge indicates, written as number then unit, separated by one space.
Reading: 57 bar
